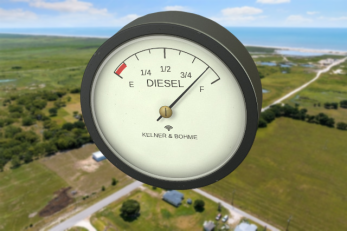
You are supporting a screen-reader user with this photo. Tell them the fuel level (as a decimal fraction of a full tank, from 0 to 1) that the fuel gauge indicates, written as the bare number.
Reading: 0.875
